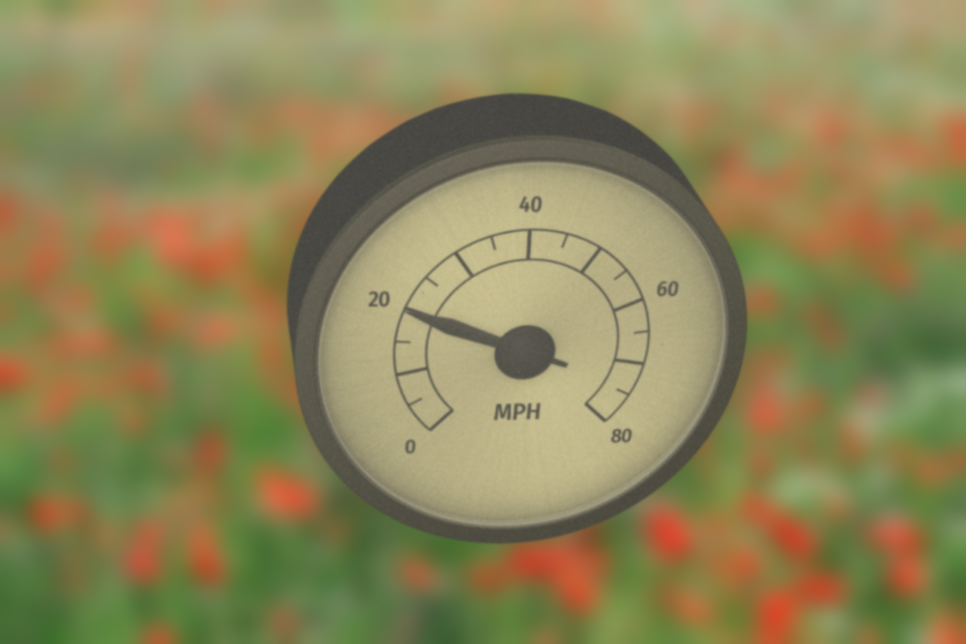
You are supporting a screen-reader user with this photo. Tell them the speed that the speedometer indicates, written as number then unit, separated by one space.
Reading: 20 mph
